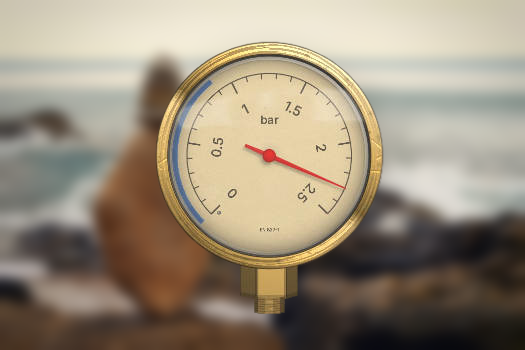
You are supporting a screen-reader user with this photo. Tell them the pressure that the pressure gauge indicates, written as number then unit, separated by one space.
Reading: 2.3 bar
